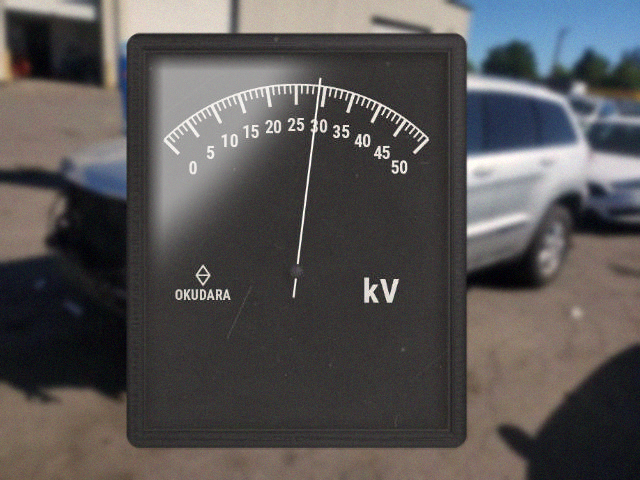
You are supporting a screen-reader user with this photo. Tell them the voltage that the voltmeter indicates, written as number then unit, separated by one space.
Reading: 29 kV
